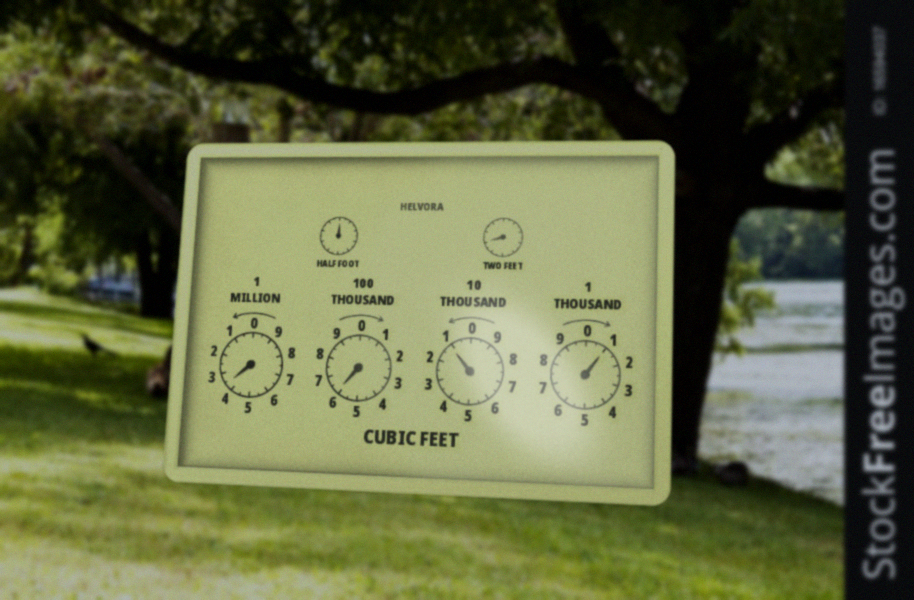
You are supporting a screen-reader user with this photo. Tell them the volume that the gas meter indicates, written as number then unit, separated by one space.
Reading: 361100 ft³
